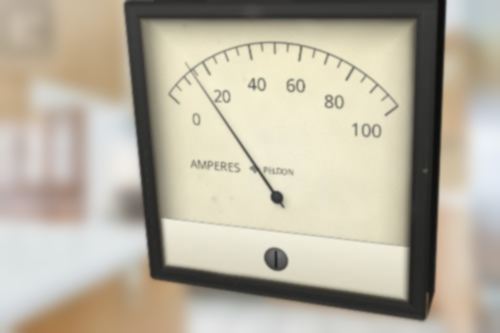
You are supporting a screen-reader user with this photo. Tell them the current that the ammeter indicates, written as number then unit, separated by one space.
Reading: 15 A
